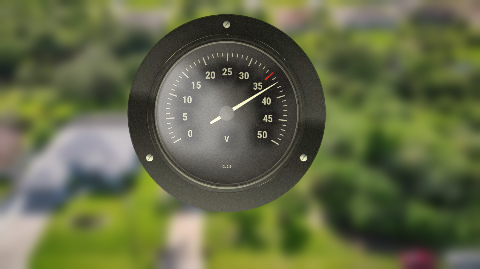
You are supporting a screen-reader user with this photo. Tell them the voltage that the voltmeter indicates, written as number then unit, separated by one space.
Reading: 37 V
